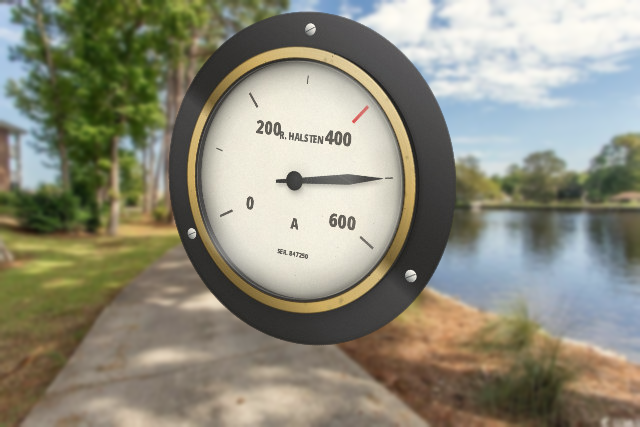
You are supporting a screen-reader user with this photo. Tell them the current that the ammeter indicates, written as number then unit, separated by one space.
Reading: 500 A
